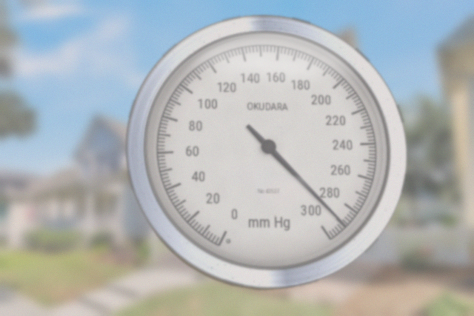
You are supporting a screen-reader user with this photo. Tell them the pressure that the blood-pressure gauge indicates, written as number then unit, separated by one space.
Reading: 290 mmHg
